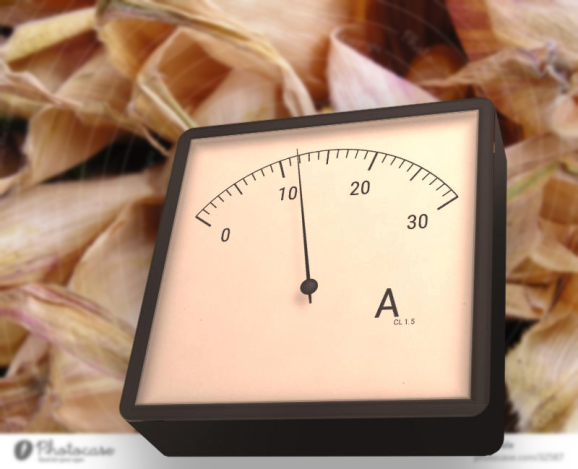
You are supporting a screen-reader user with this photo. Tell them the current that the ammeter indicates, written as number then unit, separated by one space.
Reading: 12 A
